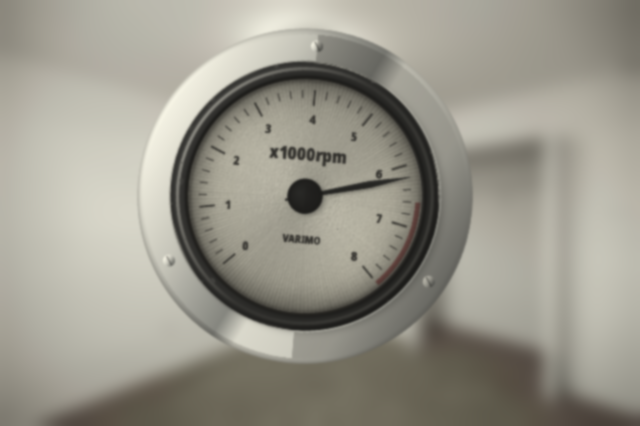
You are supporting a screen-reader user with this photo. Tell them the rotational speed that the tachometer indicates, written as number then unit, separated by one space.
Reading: 6200 rpm
